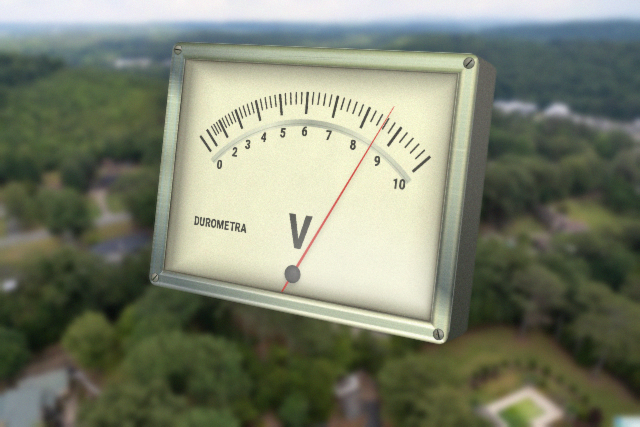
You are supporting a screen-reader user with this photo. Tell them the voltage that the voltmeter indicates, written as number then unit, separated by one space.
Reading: 8.6 V
